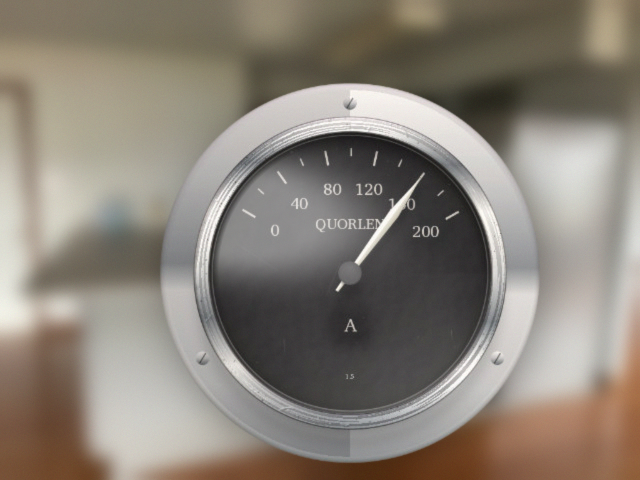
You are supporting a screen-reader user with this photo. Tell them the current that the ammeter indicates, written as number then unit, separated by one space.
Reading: 160 A
